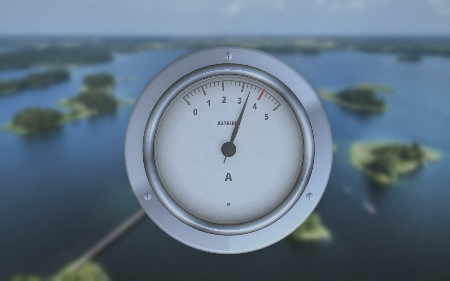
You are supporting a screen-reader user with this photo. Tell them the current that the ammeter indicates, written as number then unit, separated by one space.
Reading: 3.4 A
